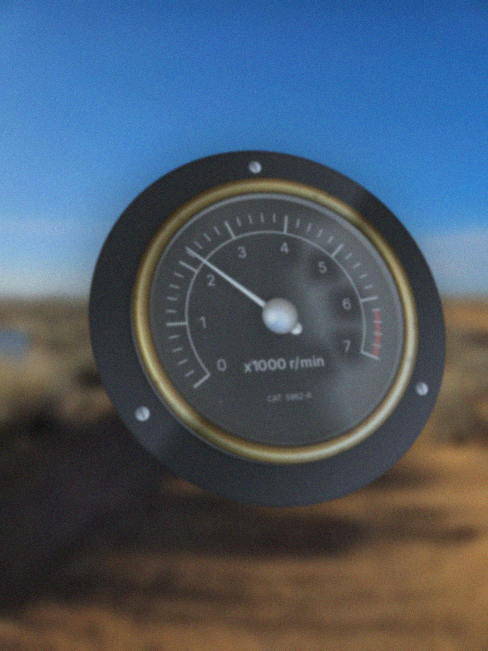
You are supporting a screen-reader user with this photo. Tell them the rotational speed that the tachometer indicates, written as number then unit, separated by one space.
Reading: 2200 rpm
